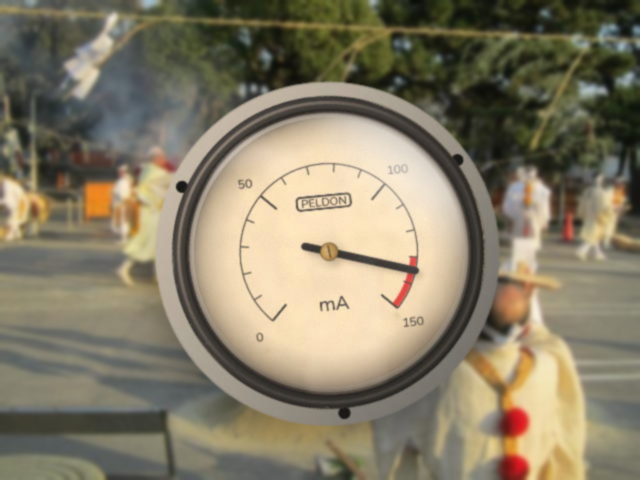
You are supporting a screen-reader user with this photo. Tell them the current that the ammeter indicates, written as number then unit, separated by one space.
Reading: 135 mA
